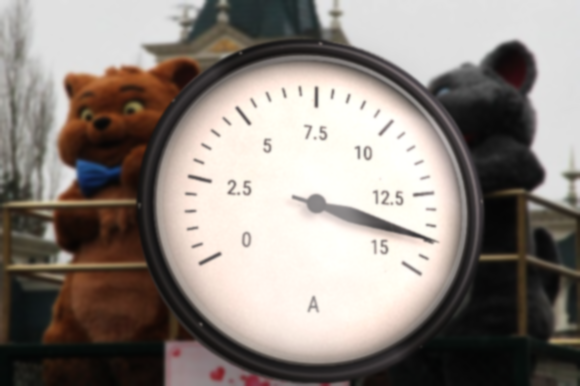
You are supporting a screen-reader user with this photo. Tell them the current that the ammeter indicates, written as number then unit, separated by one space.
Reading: 14 A
